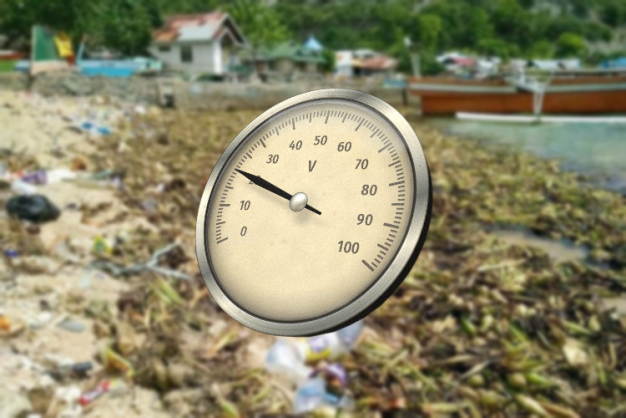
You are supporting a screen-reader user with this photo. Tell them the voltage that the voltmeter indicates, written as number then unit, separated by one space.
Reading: 20 V
